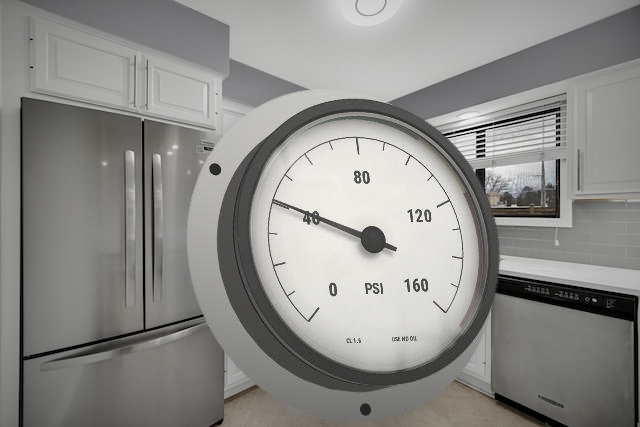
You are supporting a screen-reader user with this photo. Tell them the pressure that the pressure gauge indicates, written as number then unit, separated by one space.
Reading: 40 psi
